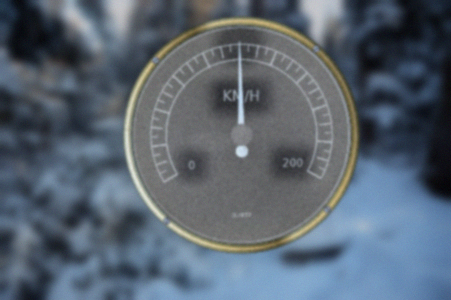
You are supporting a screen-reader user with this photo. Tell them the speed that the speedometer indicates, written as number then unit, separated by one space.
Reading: 100 km/h
